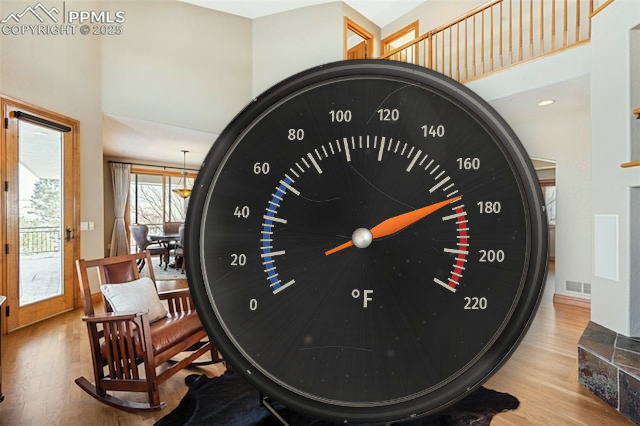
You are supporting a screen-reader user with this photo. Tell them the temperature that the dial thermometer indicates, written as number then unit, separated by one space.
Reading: 172 °F
